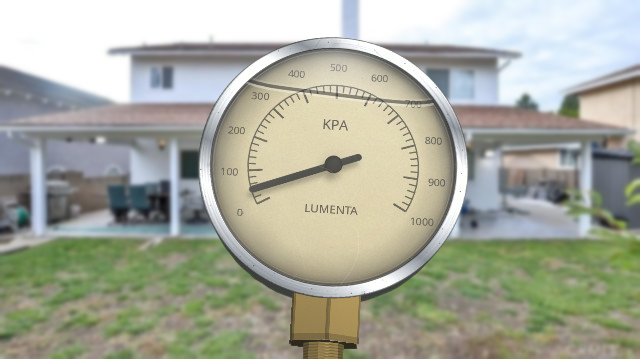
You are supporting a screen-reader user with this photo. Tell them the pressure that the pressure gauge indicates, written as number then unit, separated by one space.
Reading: 40 kPa
